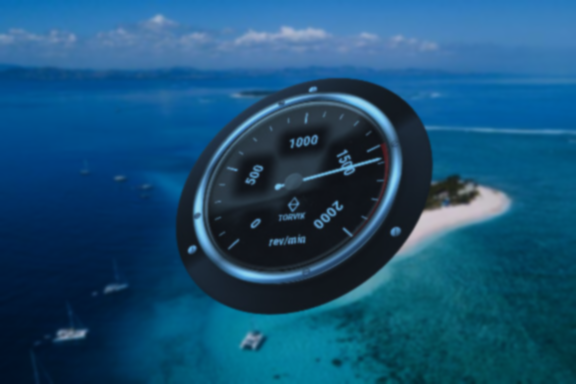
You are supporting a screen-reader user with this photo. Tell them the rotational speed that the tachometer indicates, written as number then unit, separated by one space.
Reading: 1600 rpm
